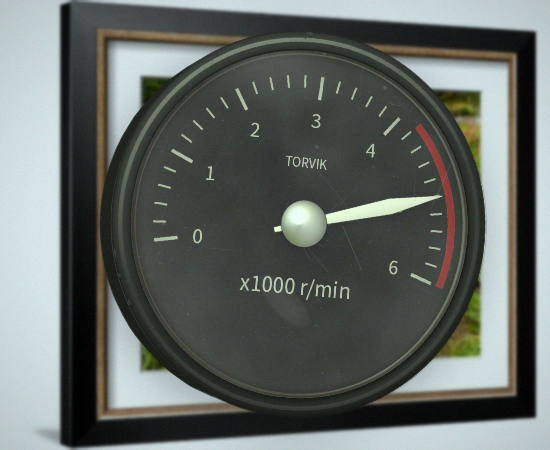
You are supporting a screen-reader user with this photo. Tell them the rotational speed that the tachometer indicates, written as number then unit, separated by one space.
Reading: 5000 rpm
